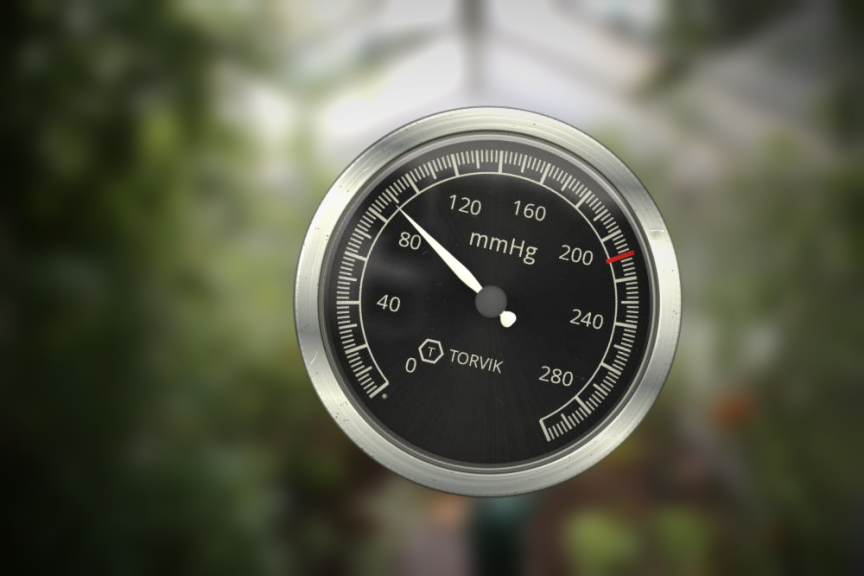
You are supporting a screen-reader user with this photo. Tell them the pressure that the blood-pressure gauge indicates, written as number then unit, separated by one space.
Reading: 88 mmHg
